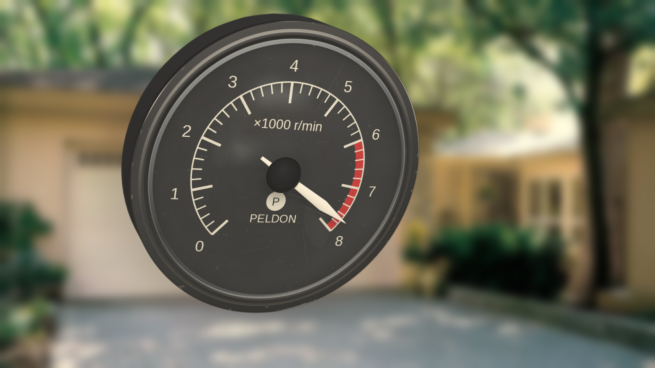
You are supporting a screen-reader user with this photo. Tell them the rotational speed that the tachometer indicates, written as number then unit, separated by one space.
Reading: 7700 rpm
